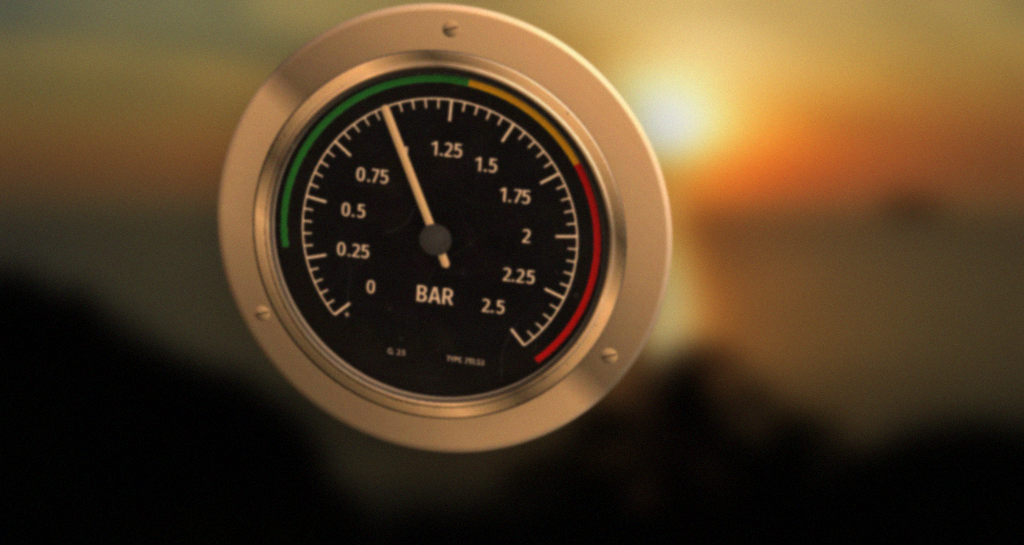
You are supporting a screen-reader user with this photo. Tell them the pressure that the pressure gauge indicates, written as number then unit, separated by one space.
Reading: 1 bar
